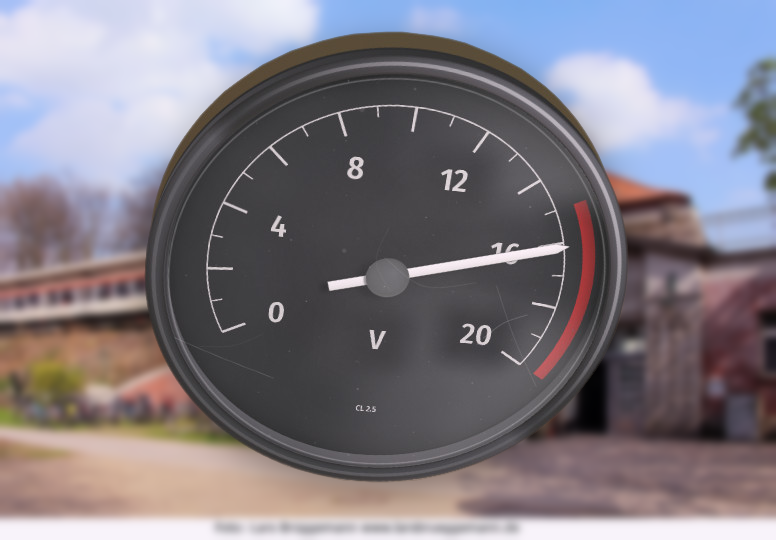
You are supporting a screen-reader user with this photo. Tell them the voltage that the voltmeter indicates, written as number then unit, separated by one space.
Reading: 16 V
